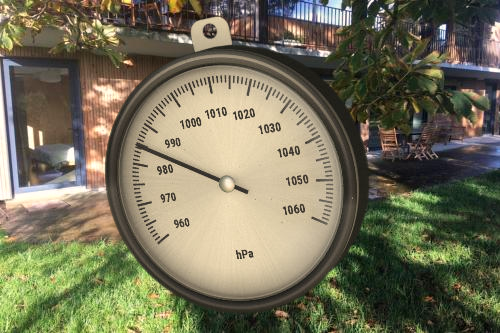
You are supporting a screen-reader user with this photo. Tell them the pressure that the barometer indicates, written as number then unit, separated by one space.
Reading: 985 hPa
